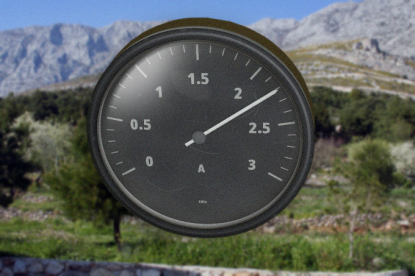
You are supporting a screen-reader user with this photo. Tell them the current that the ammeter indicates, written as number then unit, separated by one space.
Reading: 2.2 A
